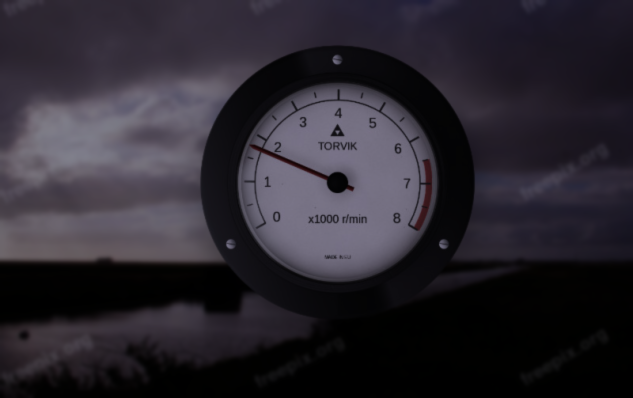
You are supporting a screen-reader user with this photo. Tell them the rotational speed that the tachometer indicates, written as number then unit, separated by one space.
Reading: 1750 rpm
